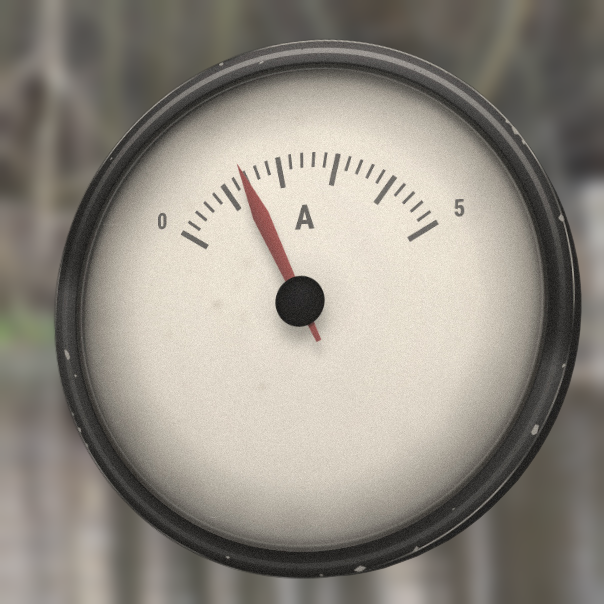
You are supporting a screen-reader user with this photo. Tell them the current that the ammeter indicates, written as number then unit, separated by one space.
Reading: 1.4 A
